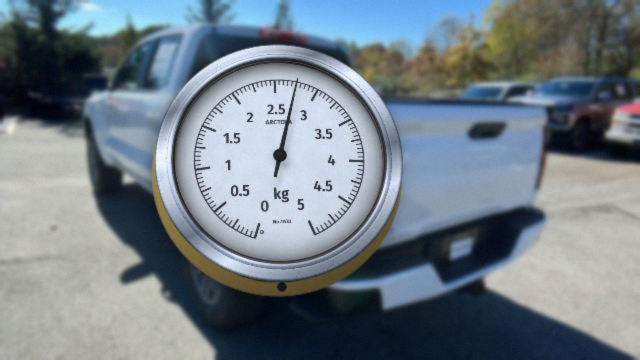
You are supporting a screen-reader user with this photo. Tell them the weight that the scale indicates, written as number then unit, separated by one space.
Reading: 2.75 kg
